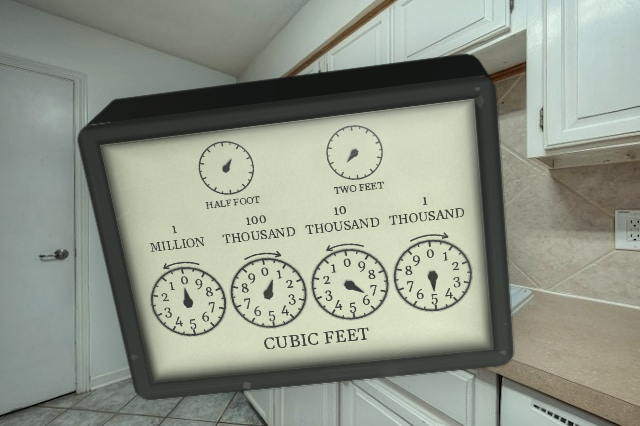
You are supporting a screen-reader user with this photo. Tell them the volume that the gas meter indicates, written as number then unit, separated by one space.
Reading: 6500 ft³
